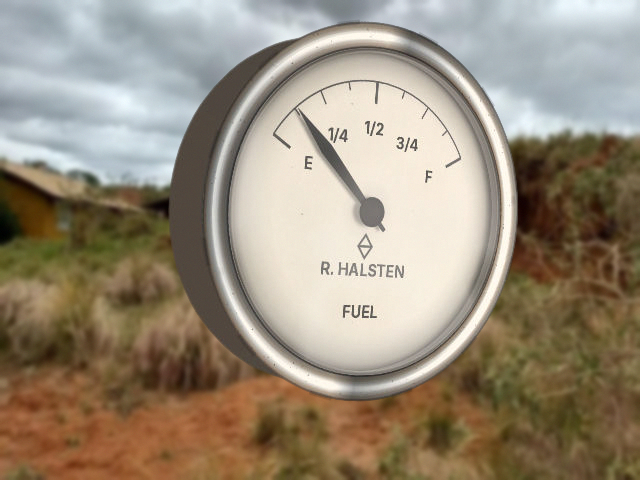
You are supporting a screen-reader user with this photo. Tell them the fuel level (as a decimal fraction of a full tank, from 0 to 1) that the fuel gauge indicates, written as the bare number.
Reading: 0.125
